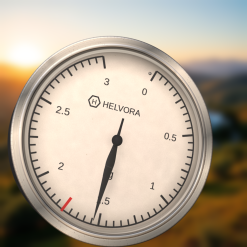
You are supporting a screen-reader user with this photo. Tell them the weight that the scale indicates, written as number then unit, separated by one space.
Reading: 1.55 kg
